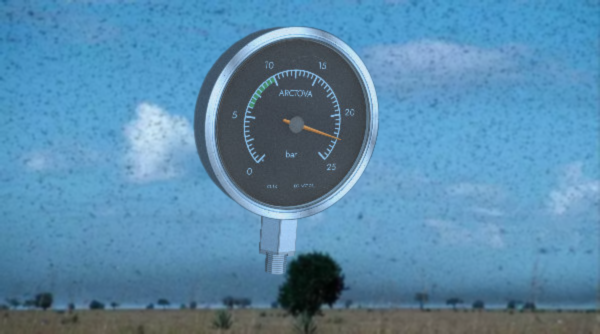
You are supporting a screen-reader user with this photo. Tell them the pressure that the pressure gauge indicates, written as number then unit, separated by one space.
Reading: 22.5 bar
